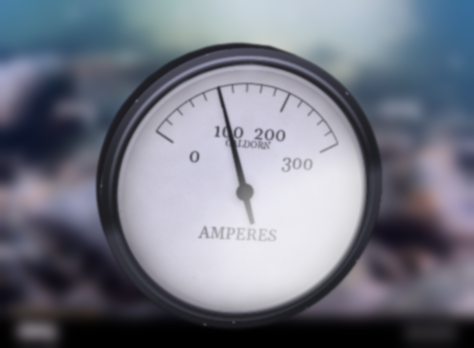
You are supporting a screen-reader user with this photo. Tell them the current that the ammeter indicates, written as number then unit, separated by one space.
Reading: 100 A
